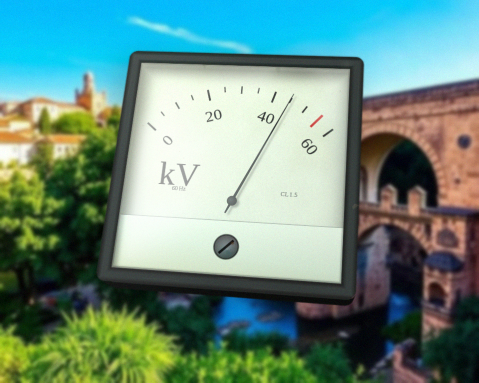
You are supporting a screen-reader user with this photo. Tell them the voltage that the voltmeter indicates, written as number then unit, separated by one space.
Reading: 45 kV
